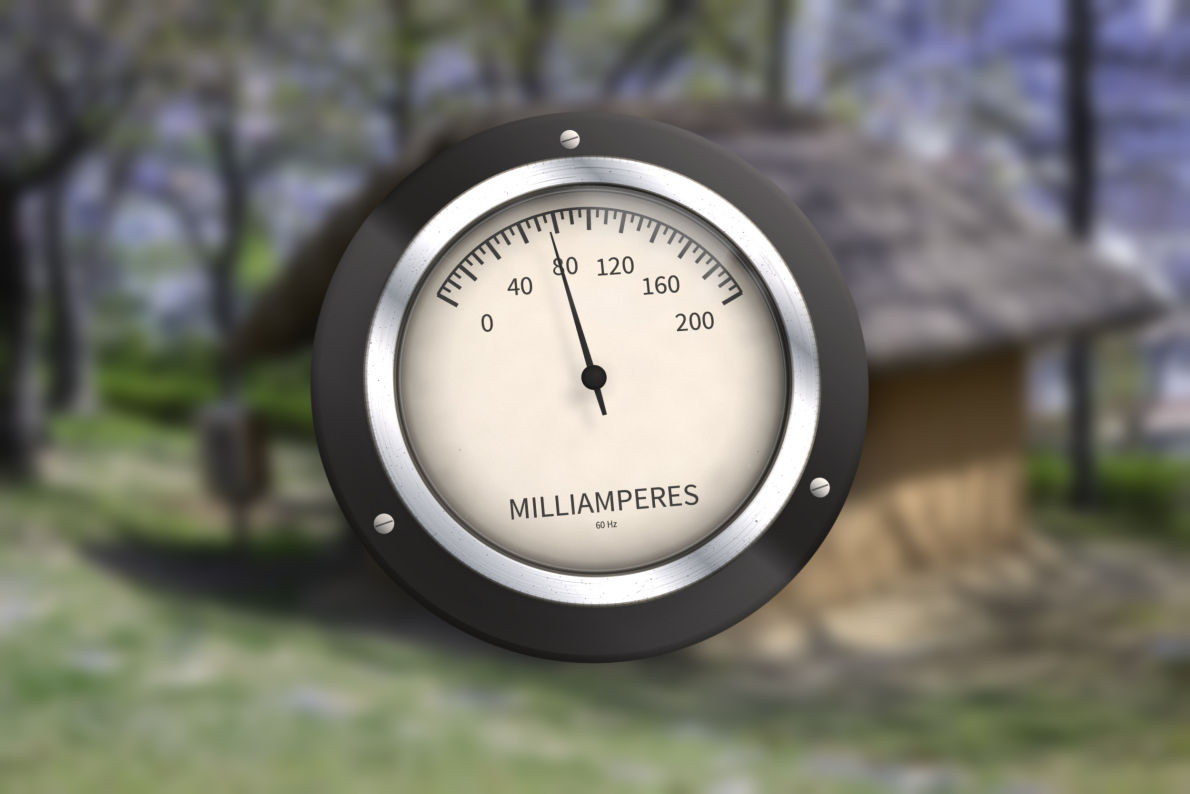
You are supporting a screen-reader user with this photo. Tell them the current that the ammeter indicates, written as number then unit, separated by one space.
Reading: 75 mA
